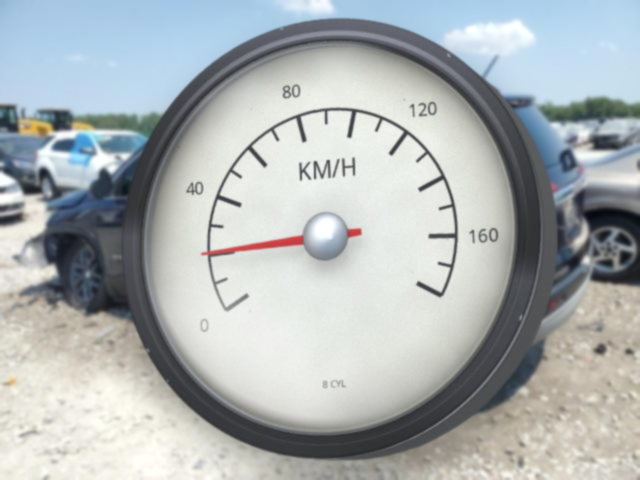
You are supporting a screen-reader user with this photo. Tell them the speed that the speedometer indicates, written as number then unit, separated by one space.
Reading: 20 km/h
